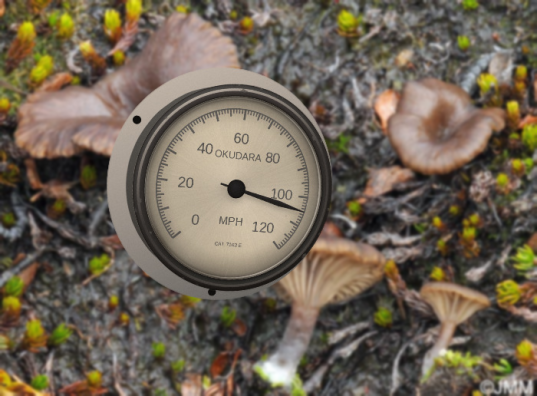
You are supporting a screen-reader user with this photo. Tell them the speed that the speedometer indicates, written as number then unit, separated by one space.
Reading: 105 mph
